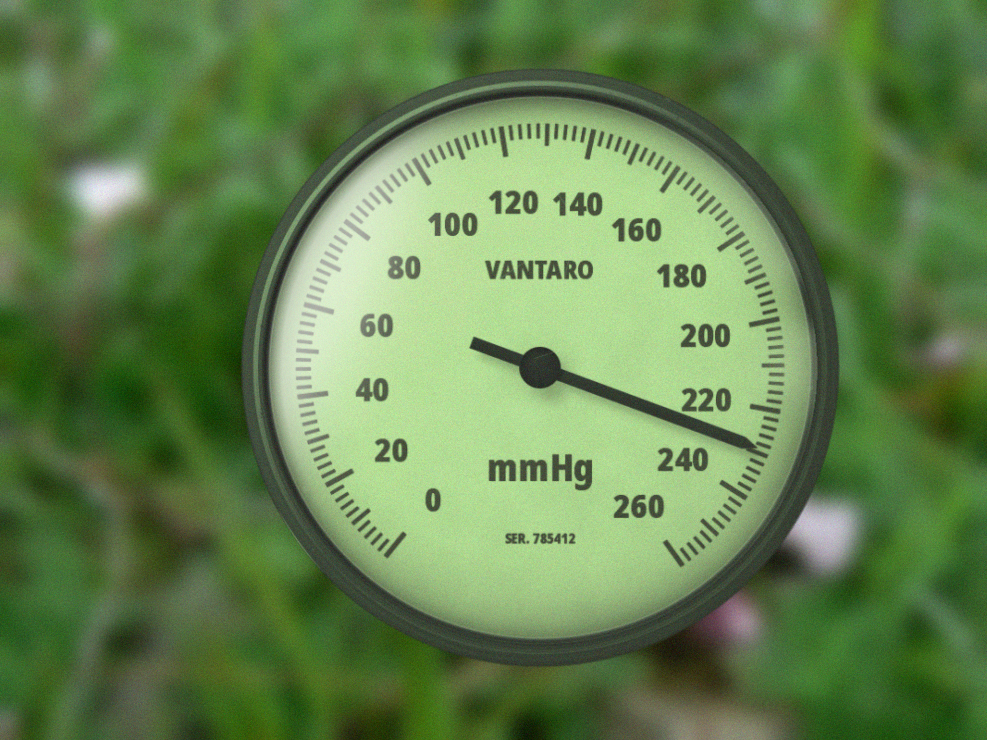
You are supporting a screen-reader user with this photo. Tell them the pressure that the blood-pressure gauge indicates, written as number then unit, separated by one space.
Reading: 229 mmHg
